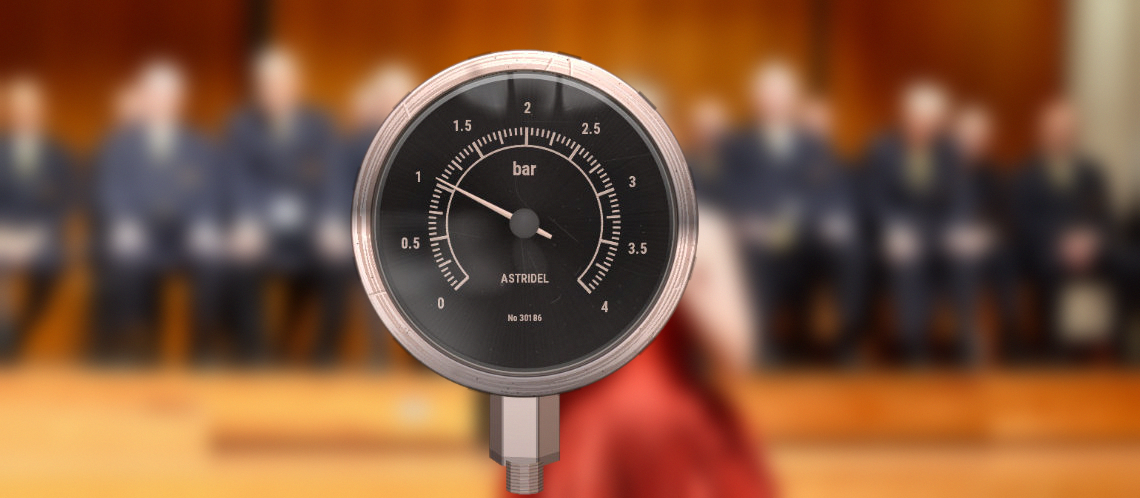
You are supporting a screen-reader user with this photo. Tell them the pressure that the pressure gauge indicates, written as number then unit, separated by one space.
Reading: 1.05 bar
